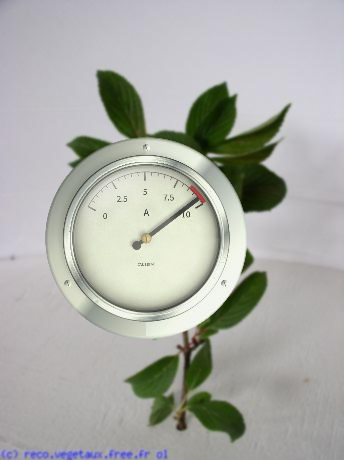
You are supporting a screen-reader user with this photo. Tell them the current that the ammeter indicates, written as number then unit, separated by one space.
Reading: 9.5 A
